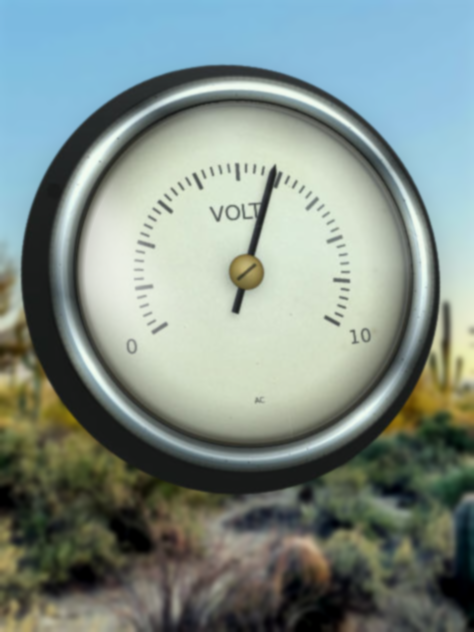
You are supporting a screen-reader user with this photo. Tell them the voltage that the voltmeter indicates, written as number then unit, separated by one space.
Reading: 5.8 V
